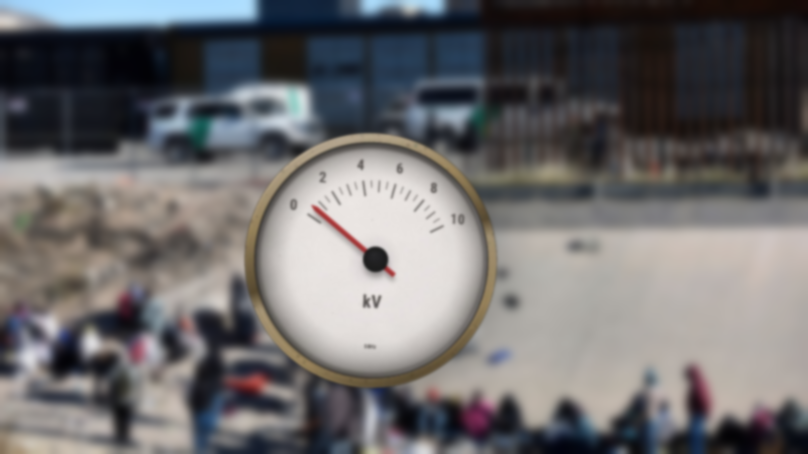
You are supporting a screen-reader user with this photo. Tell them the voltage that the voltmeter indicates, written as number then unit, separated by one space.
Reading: 0.5 kV
